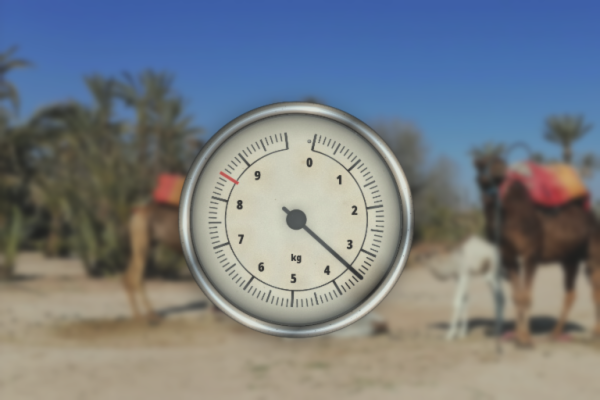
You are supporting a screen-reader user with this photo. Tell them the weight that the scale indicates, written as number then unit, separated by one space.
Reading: 3.5 kg
